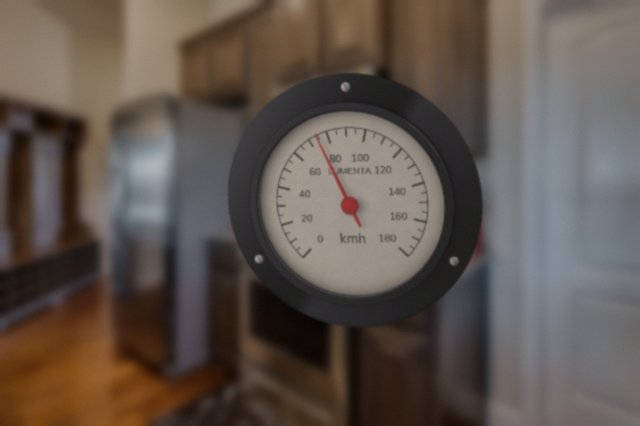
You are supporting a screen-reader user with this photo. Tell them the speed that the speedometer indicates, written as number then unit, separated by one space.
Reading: 75 km/h
